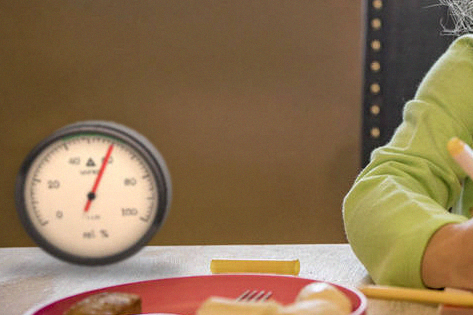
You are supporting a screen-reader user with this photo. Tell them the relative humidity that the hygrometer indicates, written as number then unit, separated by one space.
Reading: 60 %
